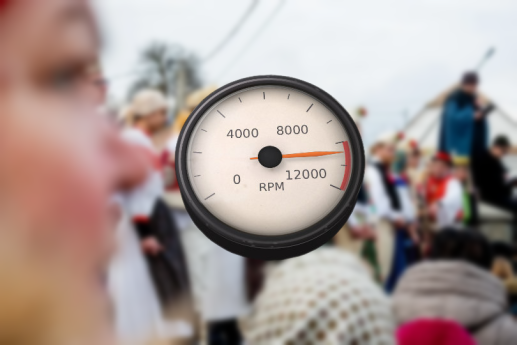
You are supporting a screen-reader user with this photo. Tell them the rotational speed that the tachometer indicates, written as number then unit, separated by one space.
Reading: 10500 rpm
